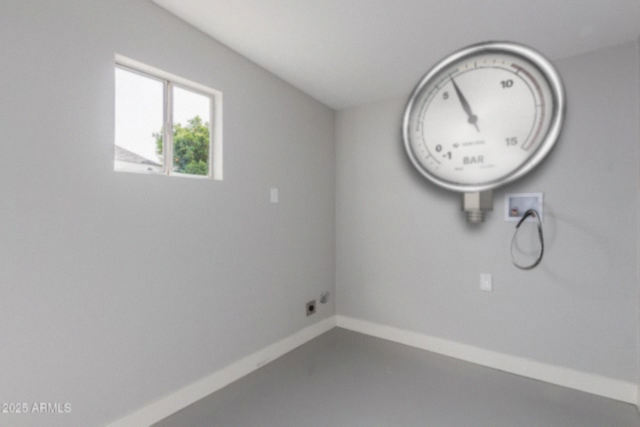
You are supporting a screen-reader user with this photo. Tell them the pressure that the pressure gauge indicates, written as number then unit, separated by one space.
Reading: 6 bar
